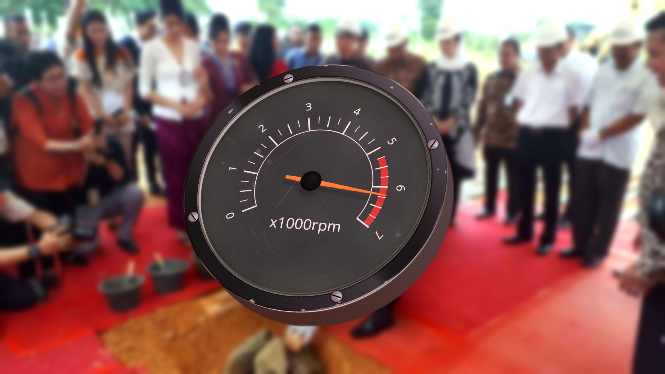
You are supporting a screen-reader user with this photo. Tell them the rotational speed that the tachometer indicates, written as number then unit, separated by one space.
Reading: 6250 rpm
